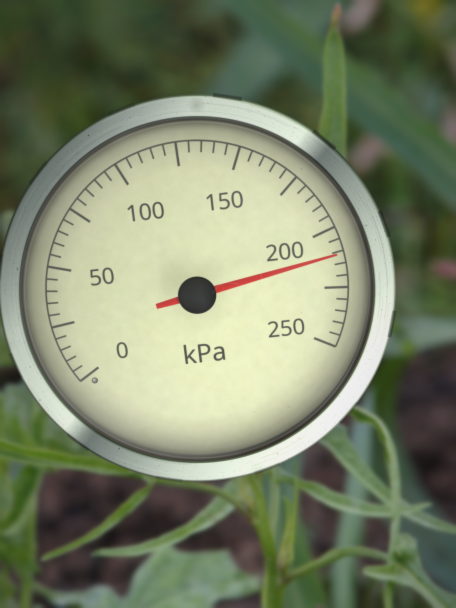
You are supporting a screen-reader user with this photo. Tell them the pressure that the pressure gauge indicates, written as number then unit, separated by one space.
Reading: 210 kPa
